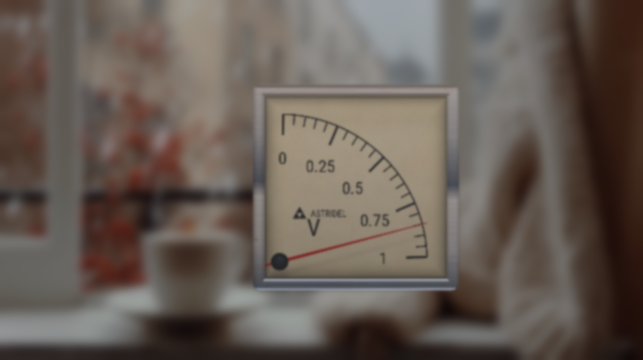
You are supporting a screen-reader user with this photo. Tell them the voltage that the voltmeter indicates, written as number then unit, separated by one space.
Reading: 0.85 V
